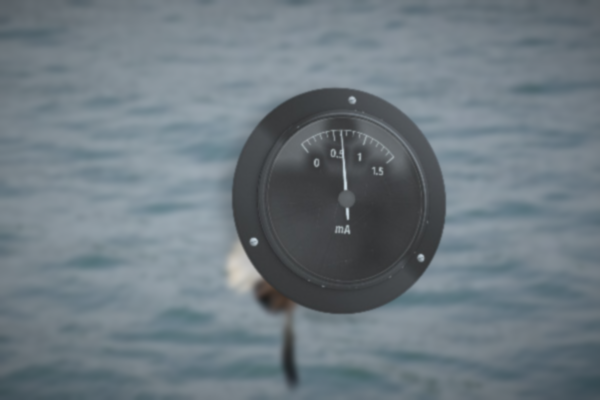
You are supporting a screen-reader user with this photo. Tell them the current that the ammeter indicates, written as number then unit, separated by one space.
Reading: 0.6 mA
